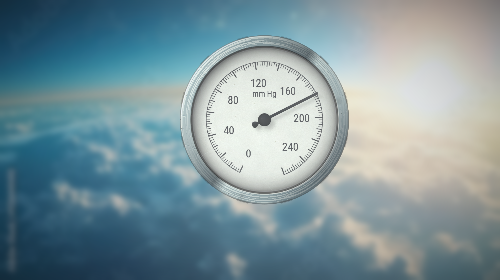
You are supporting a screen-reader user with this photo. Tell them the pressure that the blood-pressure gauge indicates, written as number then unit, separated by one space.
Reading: 180 mmHg
